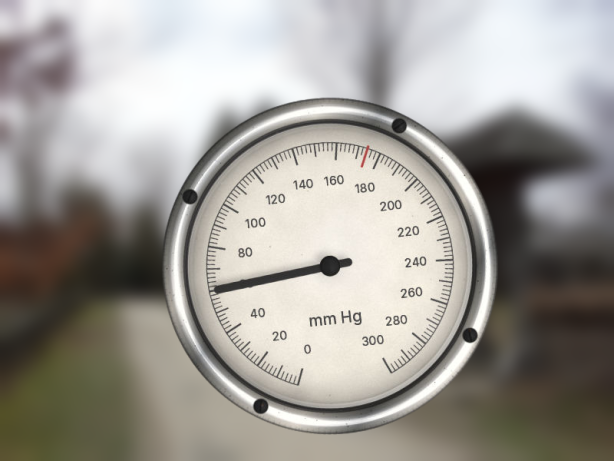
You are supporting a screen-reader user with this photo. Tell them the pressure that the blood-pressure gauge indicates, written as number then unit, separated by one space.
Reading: 60 mmHg
